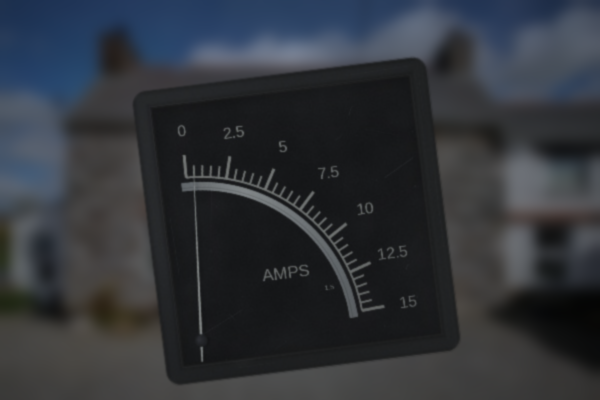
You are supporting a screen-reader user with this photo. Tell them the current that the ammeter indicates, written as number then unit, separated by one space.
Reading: 0.5 A
